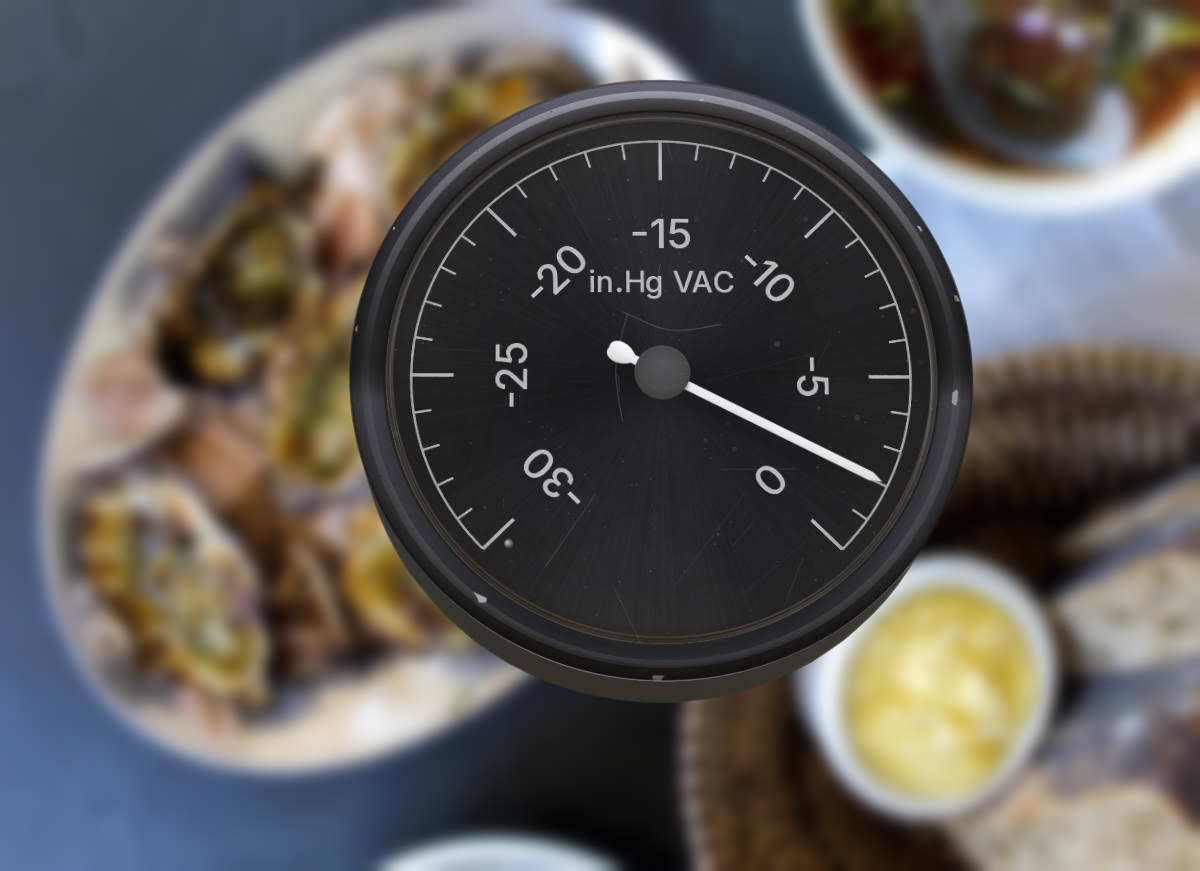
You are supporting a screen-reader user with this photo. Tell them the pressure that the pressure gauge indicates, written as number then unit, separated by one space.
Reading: -2 inHg
